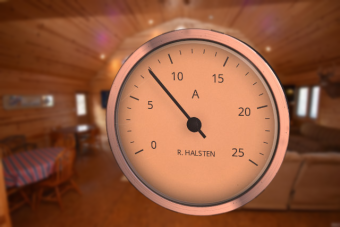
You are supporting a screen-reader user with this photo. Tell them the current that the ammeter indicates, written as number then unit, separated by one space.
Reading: 8 A
